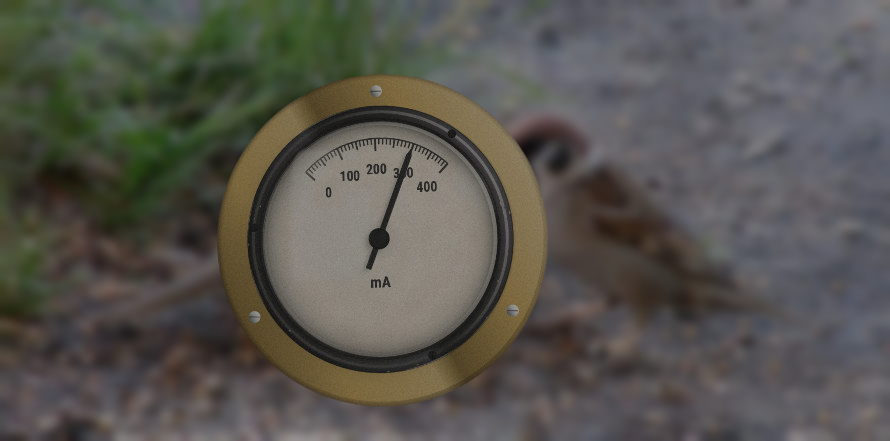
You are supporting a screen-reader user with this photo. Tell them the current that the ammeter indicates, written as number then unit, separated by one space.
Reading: 300 mA
